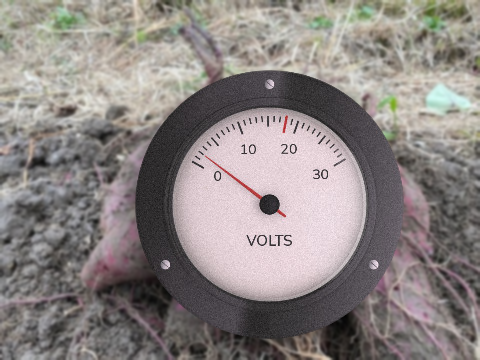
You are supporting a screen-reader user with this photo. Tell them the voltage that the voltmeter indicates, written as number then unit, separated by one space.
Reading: 2 V
